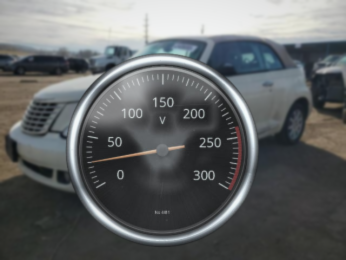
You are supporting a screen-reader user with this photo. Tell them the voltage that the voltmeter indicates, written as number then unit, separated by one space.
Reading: 25 V
